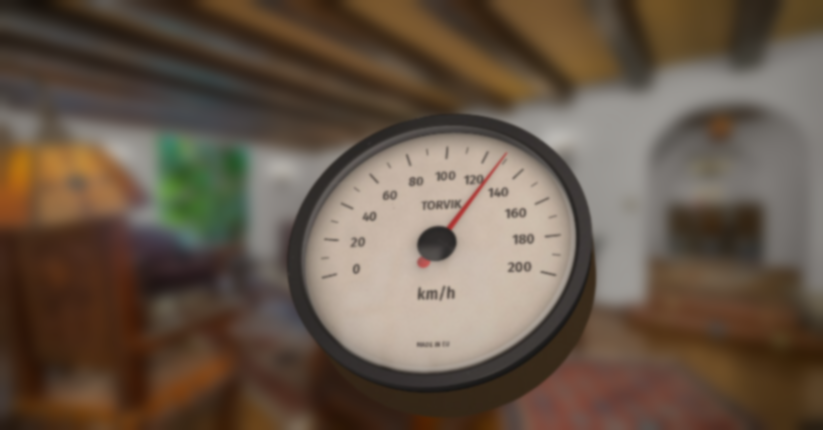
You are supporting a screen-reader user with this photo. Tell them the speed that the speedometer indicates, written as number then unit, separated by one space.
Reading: 130 km/h
